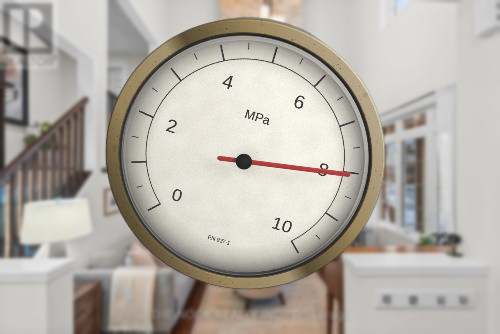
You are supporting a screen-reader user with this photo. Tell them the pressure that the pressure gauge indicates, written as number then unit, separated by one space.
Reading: 8 MPa
